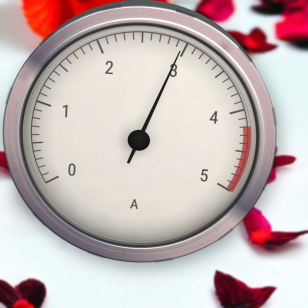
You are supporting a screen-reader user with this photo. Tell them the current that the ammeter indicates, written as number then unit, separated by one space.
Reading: 2.95 A
